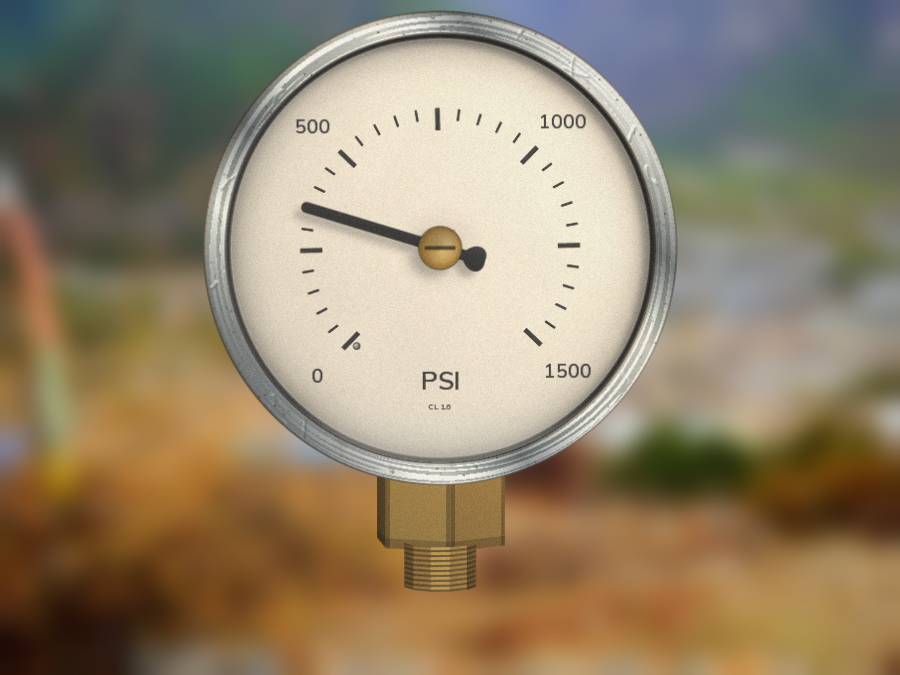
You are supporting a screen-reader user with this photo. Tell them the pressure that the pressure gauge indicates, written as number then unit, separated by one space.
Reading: 350 psi
